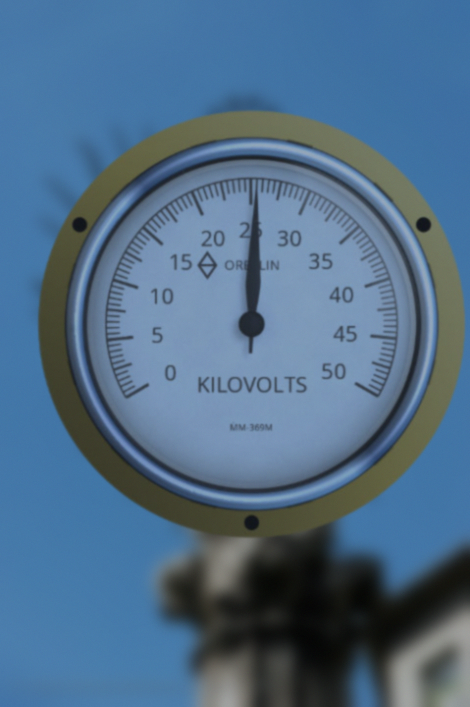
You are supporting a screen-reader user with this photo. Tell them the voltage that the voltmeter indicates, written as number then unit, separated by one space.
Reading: 25.5 kV
